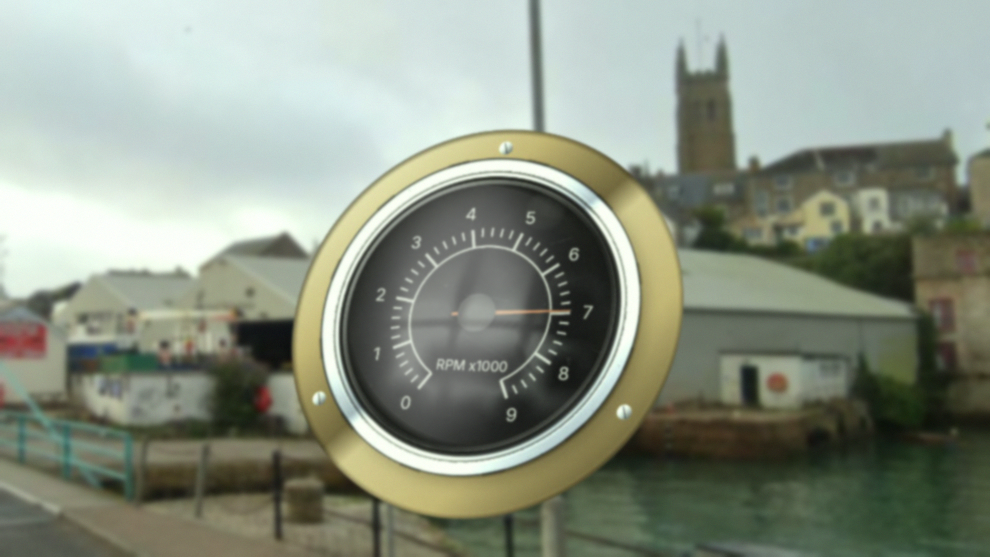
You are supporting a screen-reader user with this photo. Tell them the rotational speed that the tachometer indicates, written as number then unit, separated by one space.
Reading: 7000 rpm
